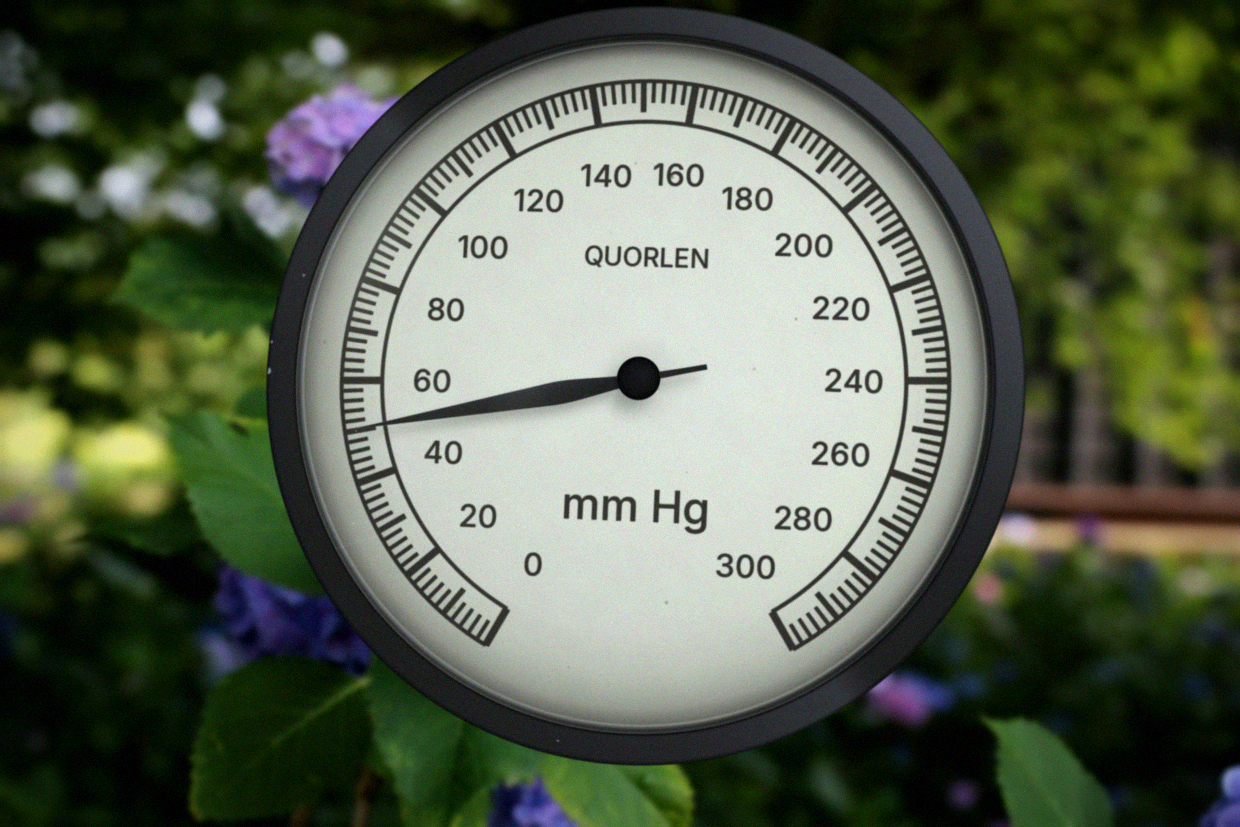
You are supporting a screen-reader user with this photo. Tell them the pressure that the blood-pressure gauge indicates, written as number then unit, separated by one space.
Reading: 50 mmHg
